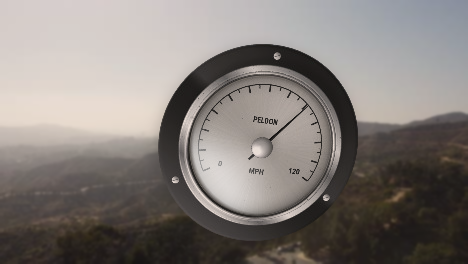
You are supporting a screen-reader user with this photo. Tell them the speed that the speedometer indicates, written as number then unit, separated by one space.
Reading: 80 mph
